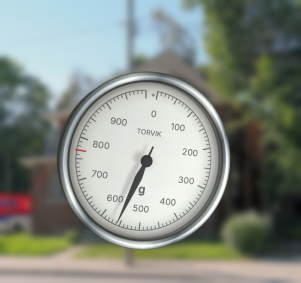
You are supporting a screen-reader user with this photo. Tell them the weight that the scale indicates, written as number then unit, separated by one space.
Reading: 560 g
